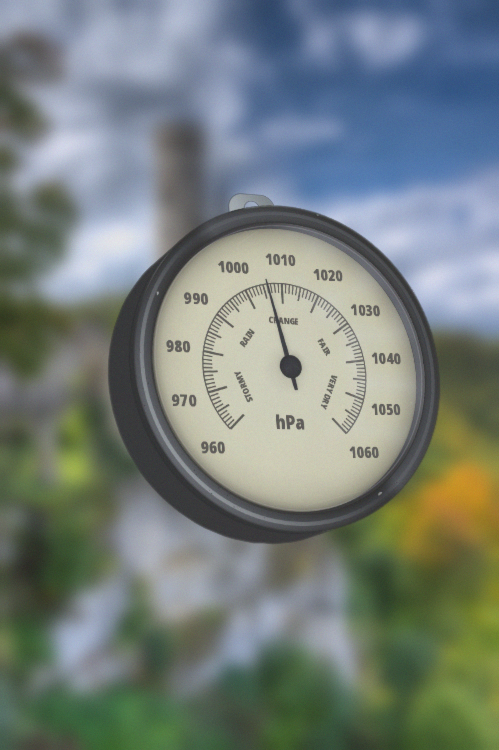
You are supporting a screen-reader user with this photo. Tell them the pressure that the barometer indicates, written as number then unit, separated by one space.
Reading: 1005 hPa
